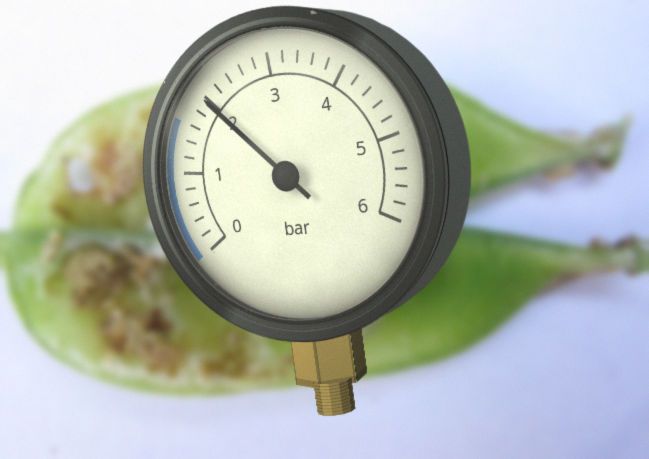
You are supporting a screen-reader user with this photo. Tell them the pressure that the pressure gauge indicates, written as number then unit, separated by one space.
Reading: 2 bar
